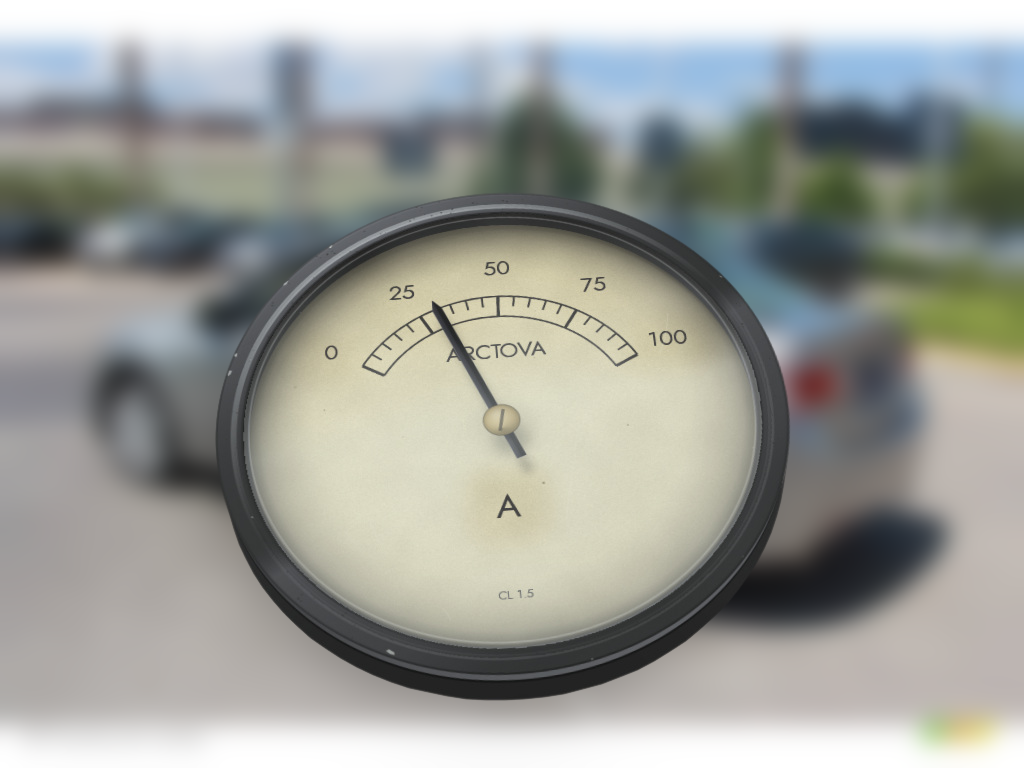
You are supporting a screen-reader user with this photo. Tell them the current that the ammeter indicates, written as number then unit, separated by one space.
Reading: 30 A
